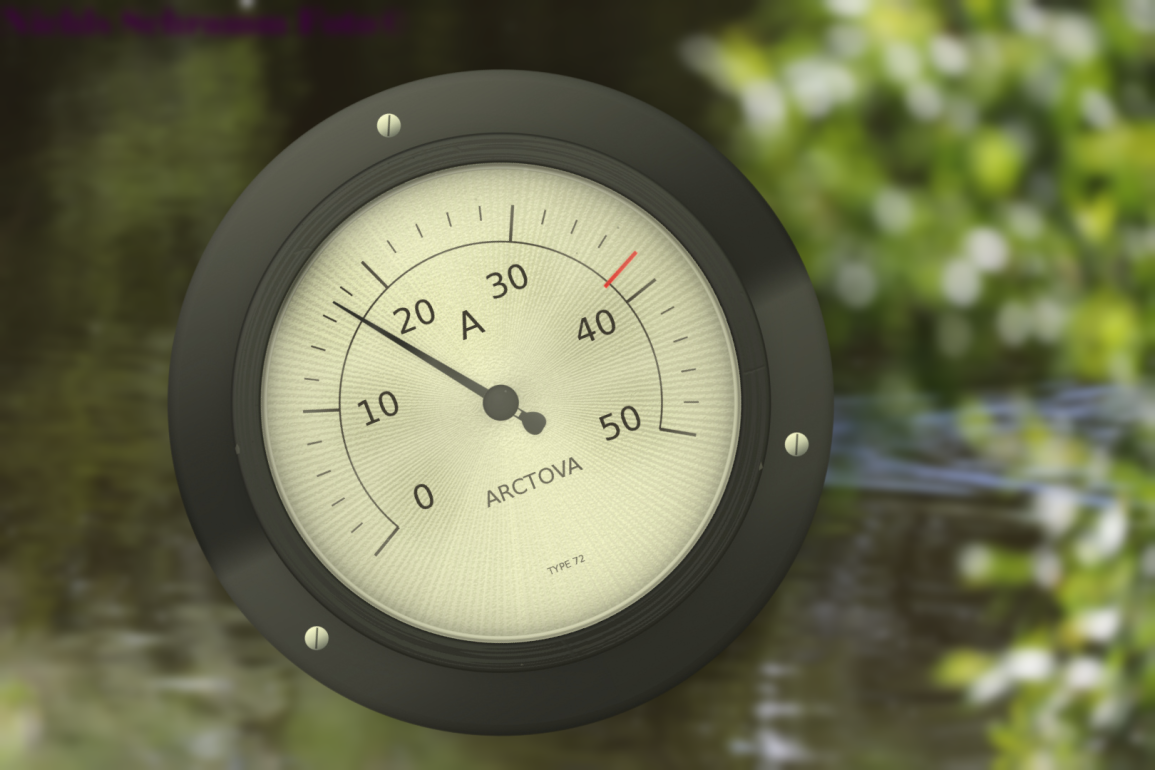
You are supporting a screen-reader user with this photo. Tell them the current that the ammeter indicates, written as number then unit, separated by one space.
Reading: 17 A
